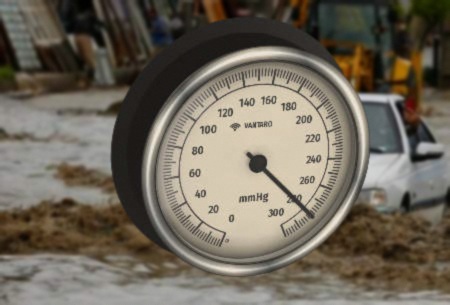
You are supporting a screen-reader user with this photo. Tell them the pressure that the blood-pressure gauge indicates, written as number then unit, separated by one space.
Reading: 280 mmHg
